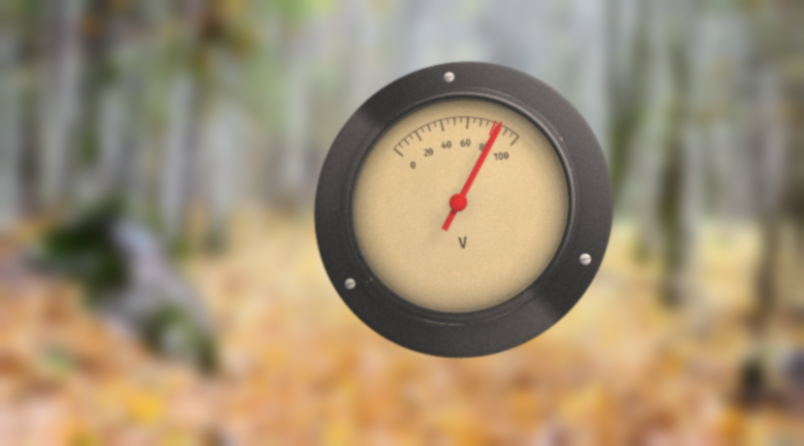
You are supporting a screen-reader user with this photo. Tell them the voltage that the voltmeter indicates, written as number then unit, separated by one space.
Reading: 85 V
